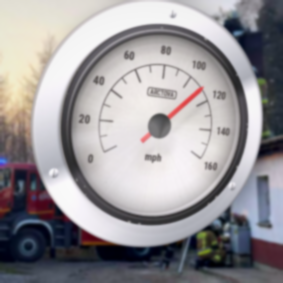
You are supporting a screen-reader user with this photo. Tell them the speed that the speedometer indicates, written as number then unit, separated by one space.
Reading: 110 mph
